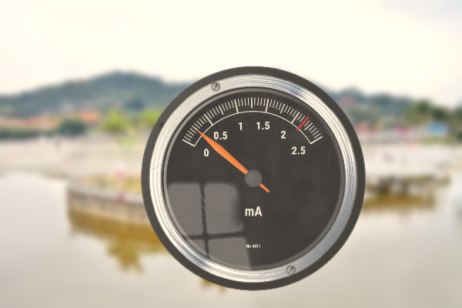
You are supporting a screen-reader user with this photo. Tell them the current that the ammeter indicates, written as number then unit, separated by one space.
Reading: 0.25 mA
